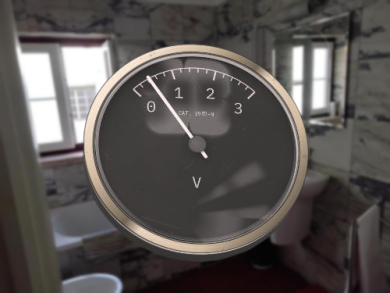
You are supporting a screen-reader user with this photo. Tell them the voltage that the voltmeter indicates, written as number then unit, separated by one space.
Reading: 0.4 V
